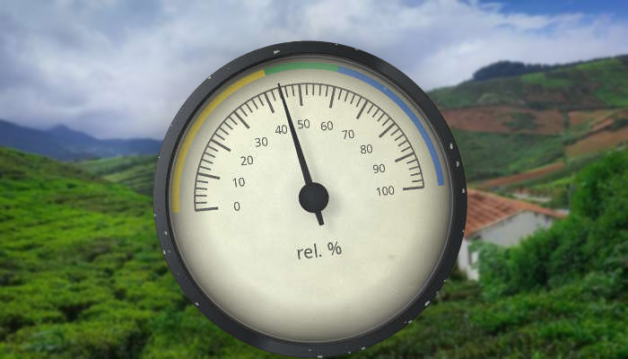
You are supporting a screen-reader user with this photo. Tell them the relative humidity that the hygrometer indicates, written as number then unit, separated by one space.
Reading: 44 %
